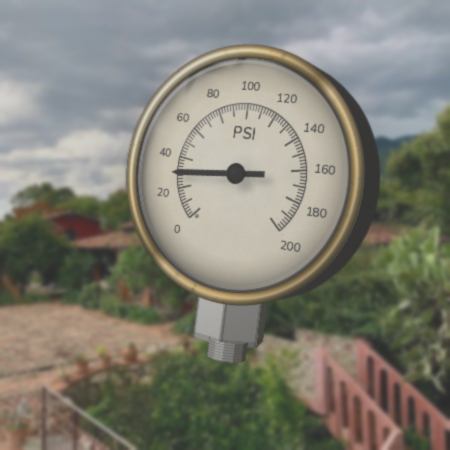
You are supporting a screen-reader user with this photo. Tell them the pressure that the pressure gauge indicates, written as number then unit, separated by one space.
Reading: 30 psi
